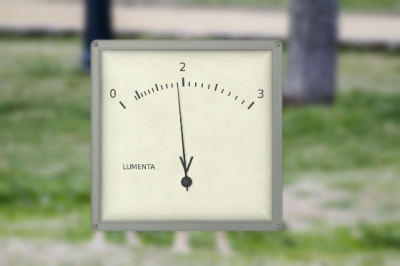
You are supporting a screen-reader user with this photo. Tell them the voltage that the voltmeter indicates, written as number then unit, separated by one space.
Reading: 1.9 V
